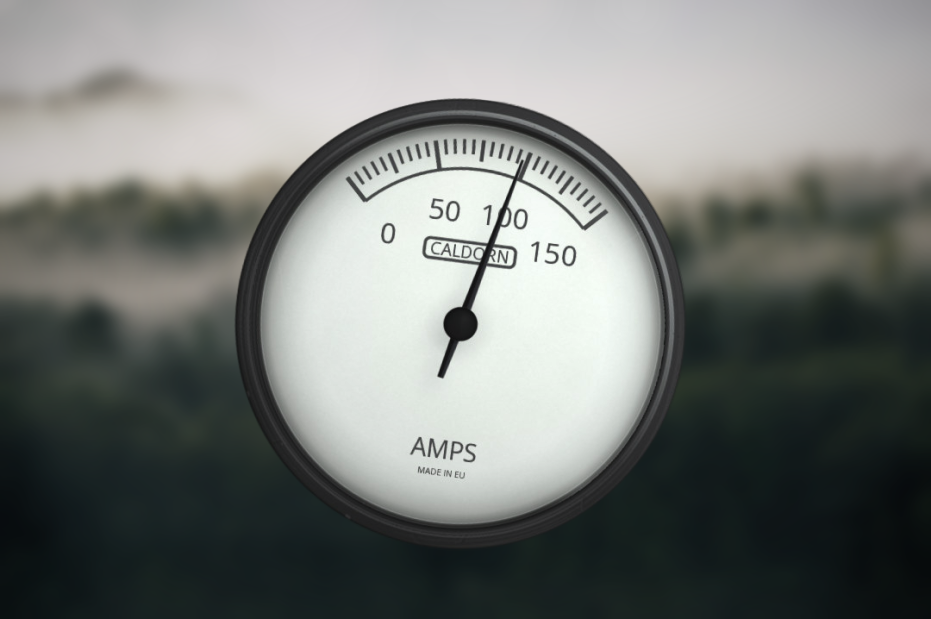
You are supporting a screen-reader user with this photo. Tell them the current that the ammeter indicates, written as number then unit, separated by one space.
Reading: 97.5 A
